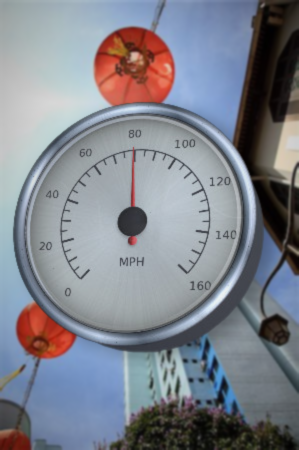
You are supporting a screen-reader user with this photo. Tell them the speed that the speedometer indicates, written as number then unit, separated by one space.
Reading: 80 mph
